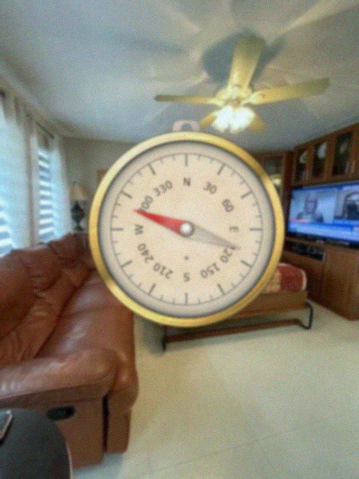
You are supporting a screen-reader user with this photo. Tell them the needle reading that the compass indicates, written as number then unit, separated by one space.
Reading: 290 °
